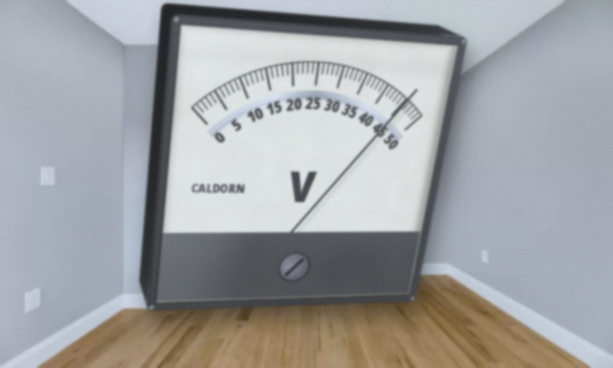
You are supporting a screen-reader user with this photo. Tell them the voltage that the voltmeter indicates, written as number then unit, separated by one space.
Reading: 45 V
